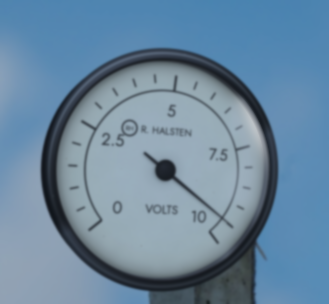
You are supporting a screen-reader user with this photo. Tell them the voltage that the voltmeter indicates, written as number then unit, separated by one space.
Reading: 9.5 V
